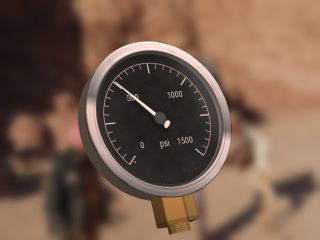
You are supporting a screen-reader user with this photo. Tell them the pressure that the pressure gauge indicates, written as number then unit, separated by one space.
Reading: 500 psi
